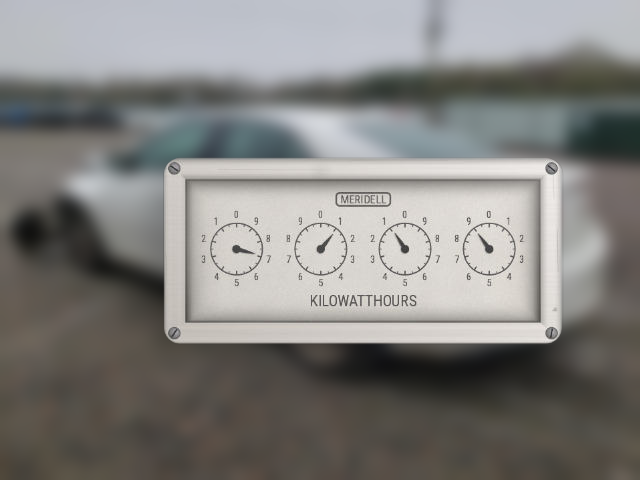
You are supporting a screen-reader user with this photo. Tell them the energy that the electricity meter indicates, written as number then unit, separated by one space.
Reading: 7109 kWh
